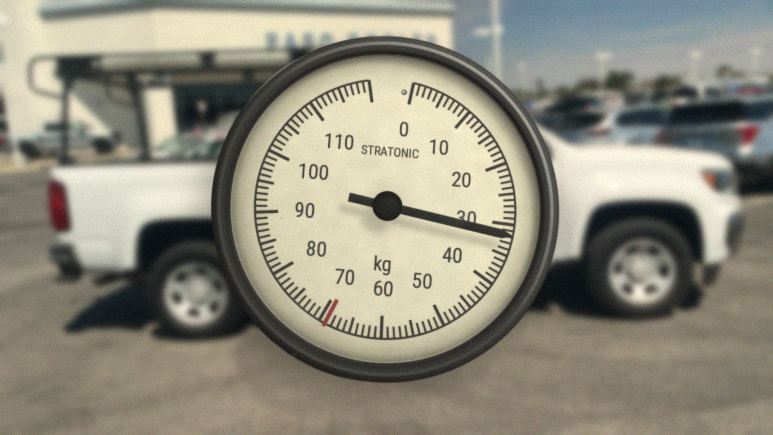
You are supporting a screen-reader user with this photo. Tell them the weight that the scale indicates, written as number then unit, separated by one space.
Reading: 32 kg
